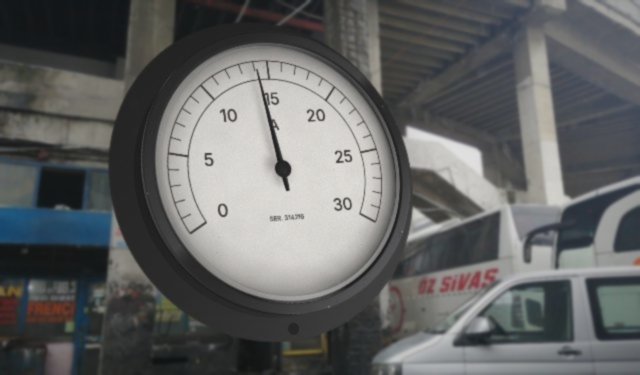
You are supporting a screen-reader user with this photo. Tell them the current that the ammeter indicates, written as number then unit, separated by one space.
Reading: 14 A
